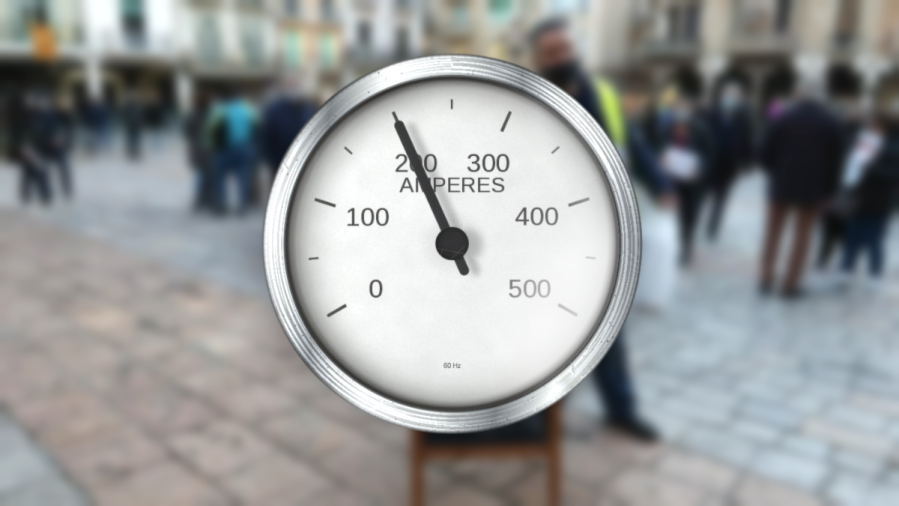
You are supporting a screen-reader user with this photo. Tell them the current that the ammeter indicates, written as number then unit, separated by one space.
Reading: 200 A
